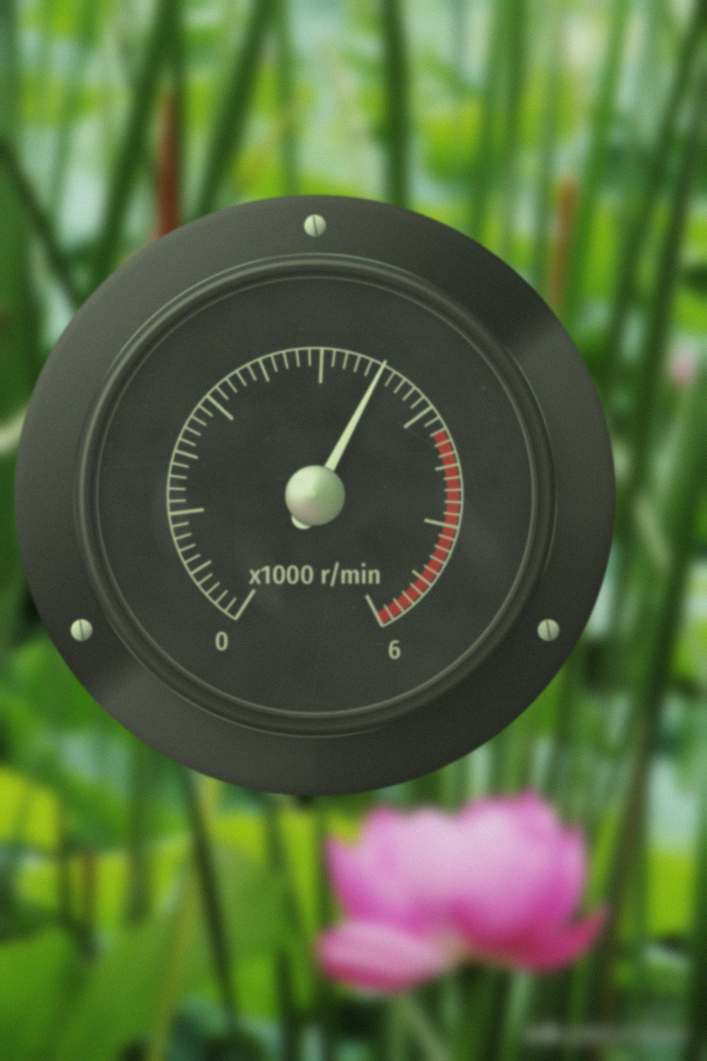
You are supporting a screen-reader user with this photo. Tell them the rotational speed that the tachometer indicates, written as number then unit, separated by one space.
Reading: 3500 rpm
